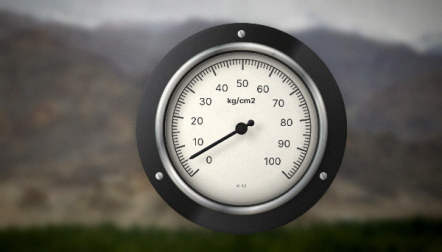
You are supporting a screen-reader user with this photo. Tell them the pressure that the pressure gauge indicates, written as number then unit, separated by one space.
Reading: 5 kg/cm²
